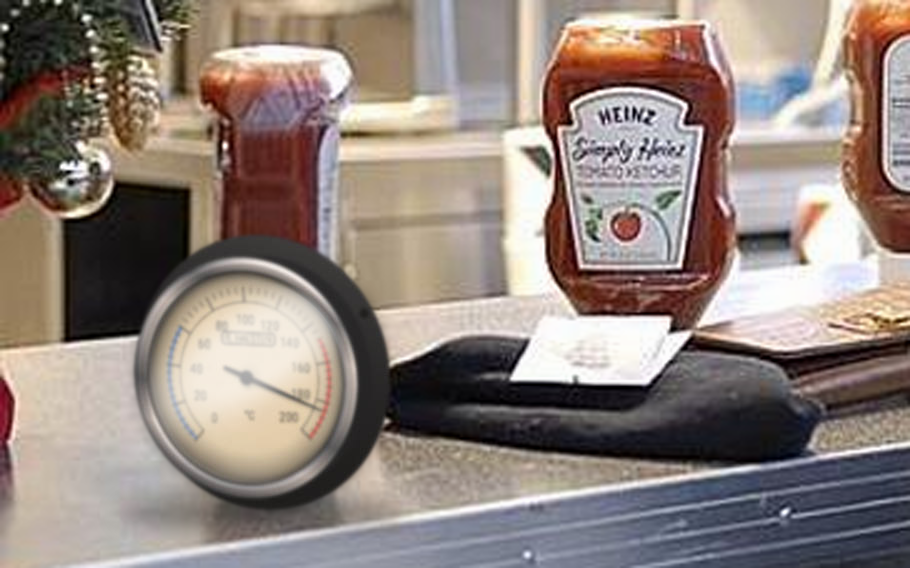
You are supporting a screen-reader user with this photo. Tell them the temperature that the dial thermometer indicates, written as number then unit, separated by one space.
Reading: 184 °C
